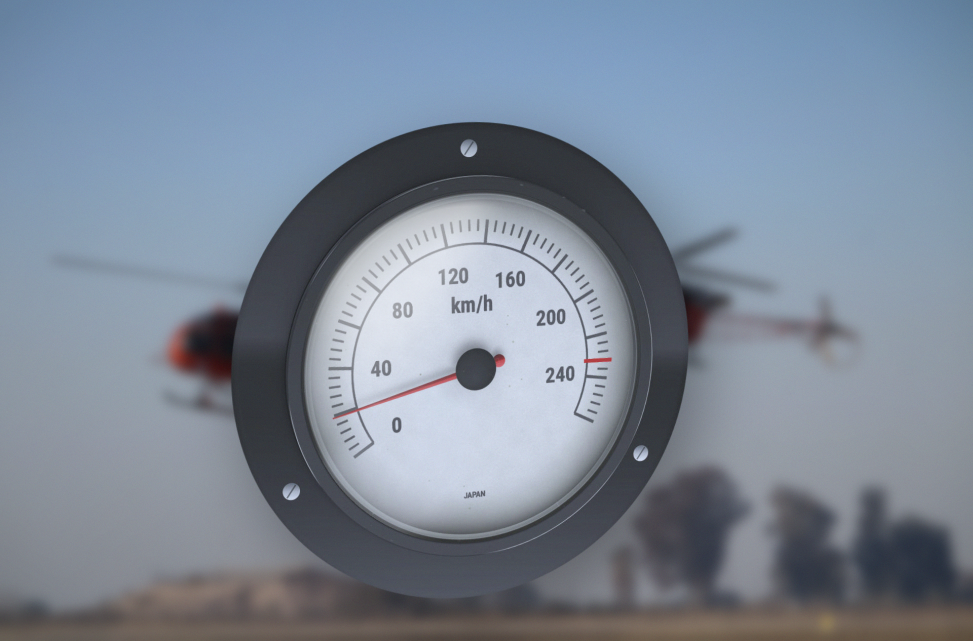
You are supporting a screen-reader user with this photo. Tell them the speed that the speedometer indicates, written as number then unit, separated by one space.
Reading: 20 km/h
